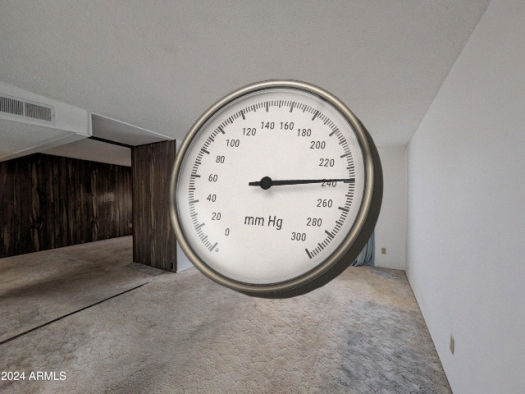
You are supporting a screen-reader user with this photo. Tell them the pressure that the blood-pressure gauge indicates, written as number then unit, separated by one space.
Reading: 240 mmHg
